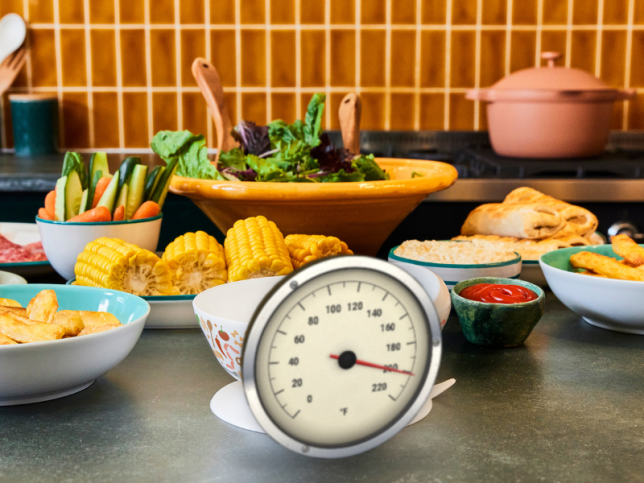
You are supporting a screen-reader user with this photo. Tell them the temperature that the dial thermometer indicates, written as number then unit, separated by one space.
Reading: 200 °F
